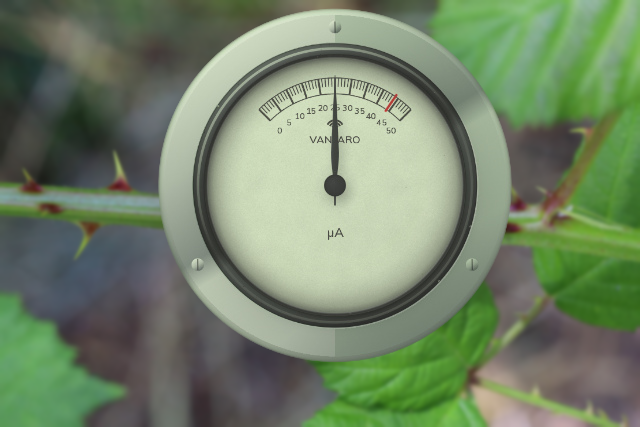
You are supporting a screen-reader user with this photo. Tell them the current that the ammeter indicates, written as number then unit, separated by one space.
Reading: 25 µA
